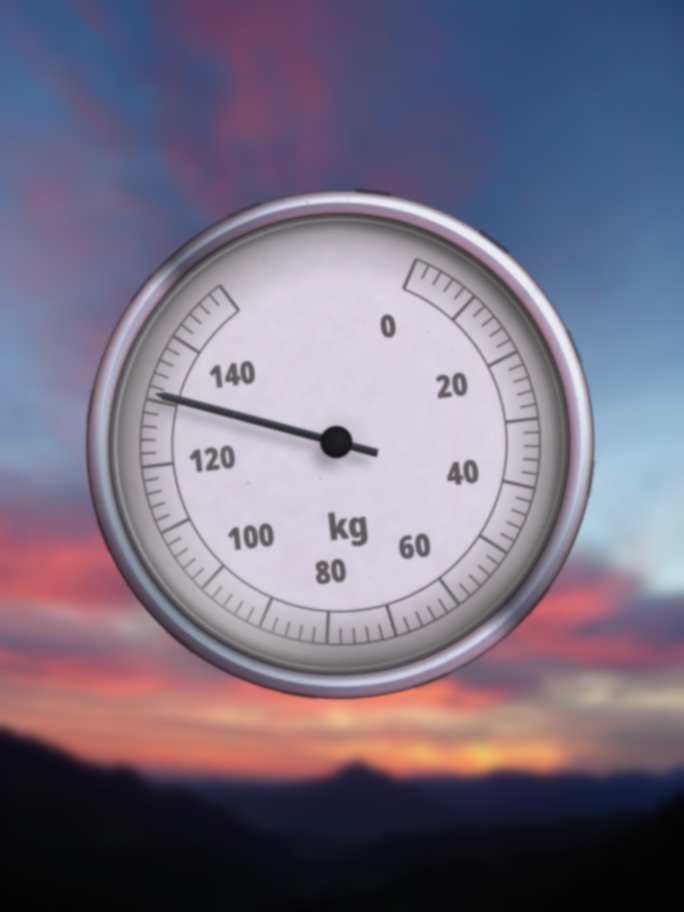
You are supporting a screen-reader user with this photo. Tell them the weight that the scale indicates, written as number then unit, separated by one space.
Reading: 131 kg
